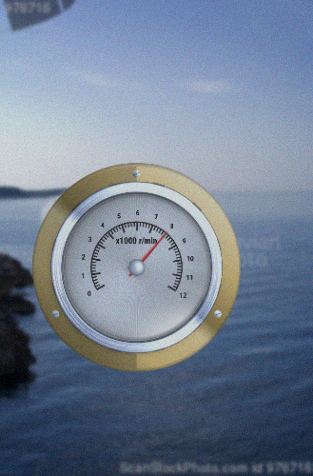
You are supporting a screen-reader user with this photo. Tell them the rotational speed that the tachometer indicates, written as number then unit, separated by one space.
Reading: 8000 rpm
